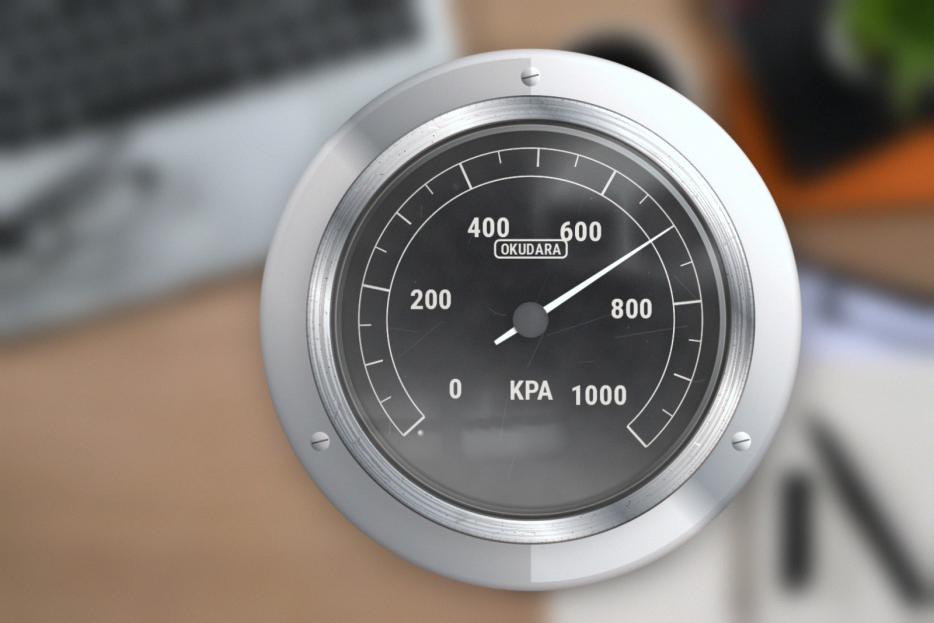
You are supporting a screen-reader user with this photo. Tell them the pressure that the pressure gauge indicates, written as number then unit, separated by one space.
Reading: 700 kPa
